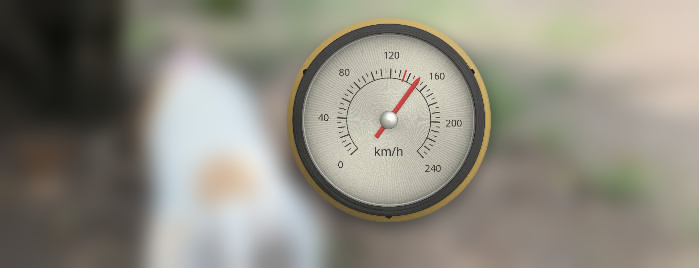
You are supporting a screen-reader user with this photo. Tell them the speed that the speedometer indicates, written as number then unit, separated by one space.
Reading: 150 km/h
